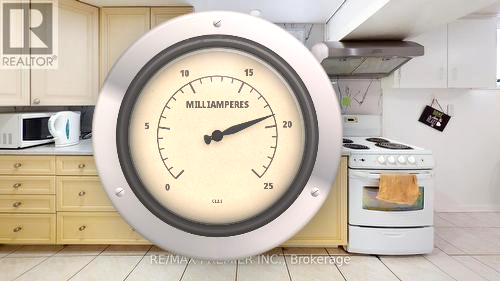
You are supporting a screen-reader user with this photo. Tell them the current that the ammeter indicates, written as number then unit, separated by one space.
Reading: 19 mA
